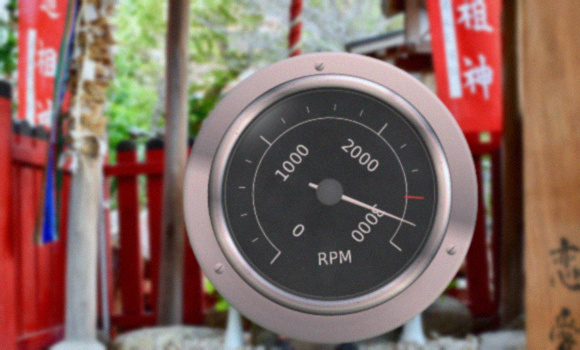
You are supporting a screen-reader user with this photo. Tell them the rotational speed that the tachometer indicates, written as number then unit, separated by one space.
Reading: 2800 rpm
